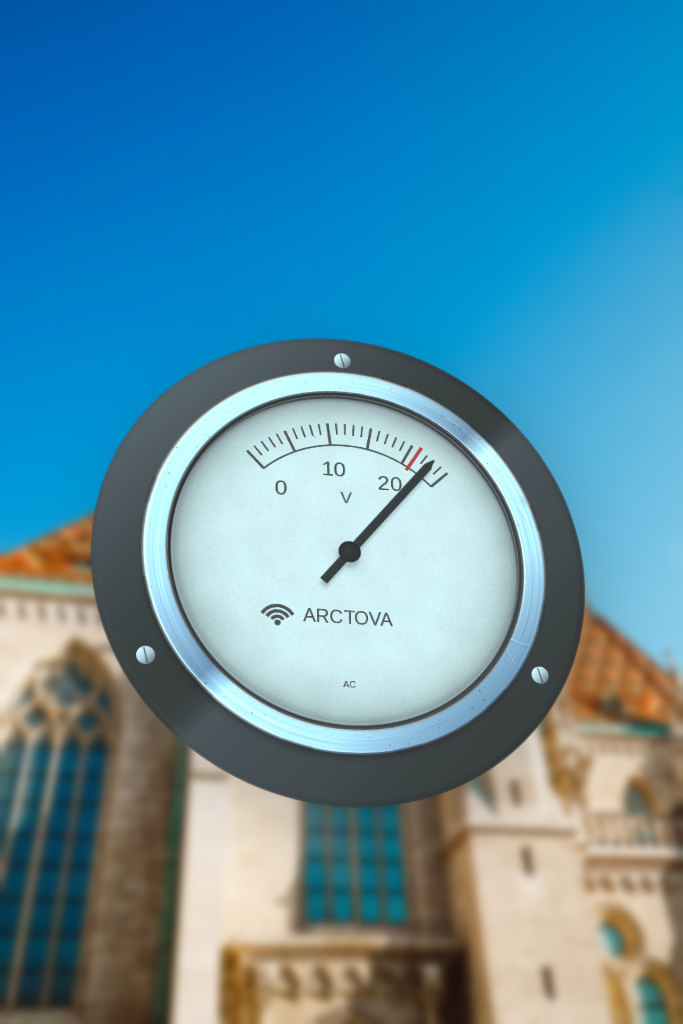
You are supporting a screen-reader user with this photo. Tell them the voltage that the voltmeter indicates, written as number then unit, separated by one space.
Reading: 23 V
